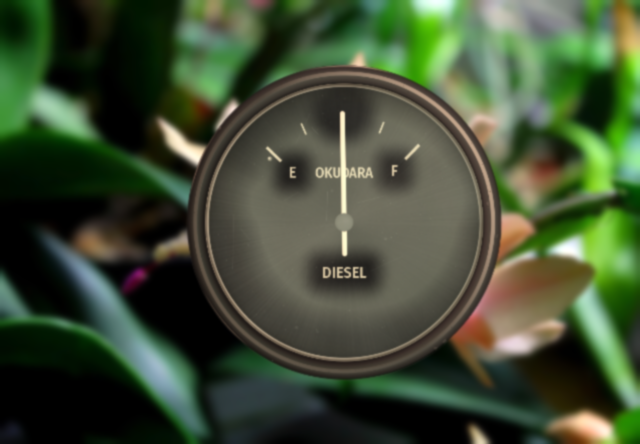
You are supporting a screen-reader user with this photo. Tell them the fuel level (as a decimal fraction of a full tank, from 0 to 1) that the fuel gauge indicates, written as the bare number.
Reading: 0.5
